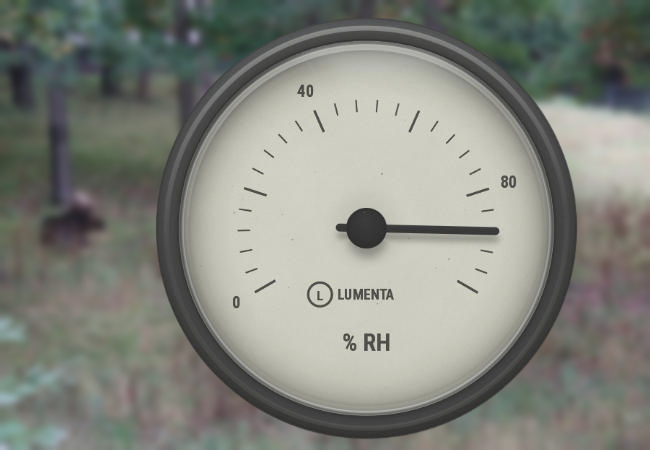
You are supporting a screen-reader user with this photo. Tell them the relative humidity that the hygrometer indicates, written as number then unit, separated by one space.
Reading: 88 %
